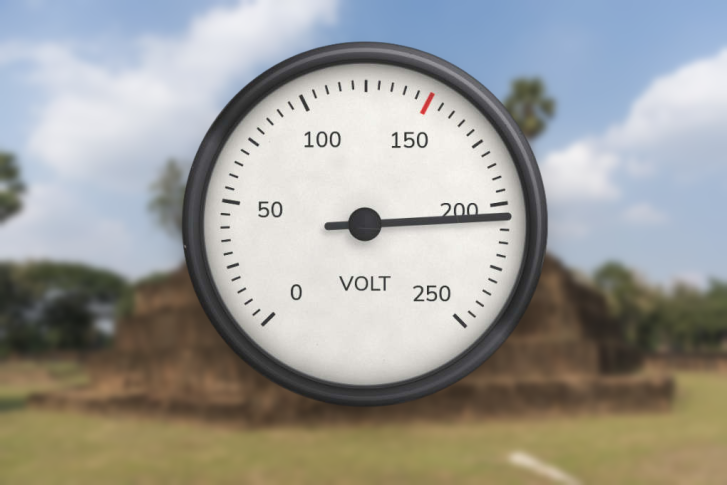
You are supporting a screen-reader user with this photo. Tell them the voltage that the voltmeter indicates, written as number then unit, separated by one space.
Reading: 205 V
